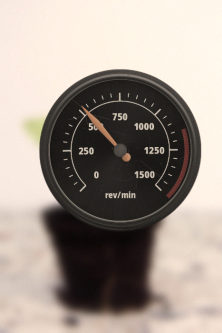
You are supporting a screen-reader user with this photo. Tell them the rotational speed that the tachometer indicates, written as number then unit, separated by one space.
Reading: 525 rpm
